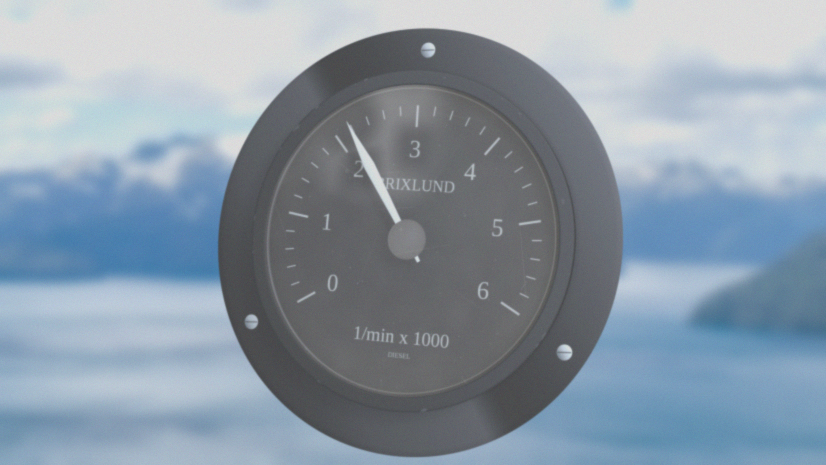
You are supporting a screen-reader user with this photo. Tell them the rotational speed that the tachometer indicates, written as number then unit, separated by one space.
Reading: 2200 rpm
